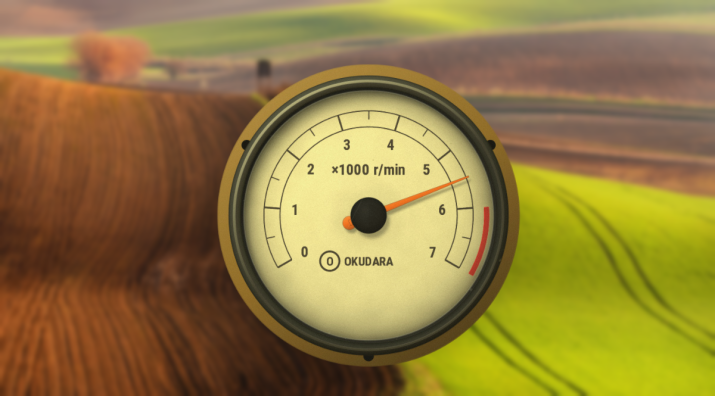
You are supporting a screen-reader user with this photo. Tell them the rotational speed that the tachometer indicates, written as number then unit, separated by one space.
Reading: 5500 rpm
